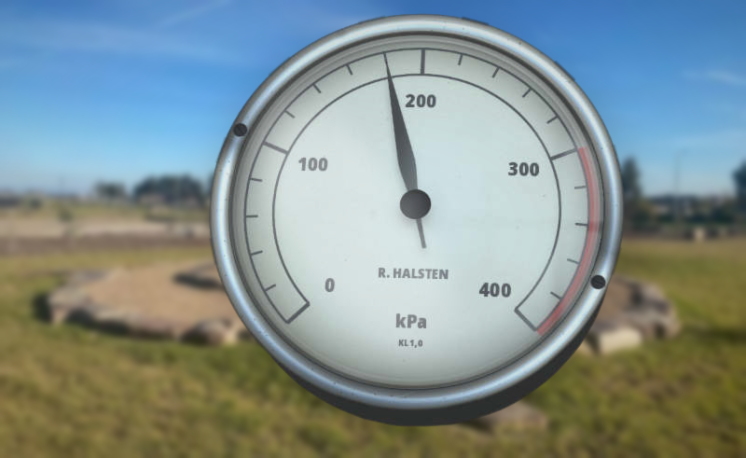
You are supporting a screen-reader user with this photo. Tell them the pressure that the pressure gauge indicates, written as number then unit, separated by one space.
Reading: 180 kPa
